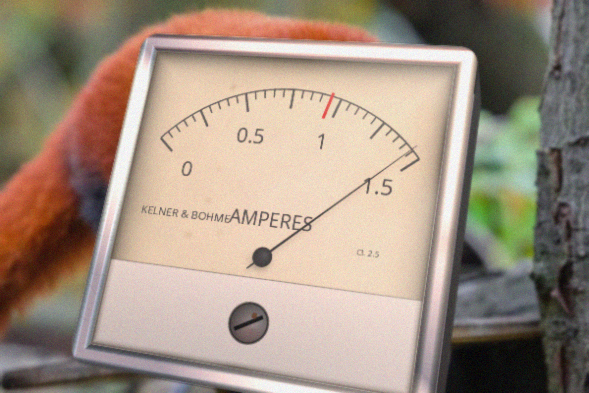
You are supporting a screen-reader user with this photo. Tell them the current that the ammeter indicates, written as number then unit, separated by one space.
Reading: 1.45 A
